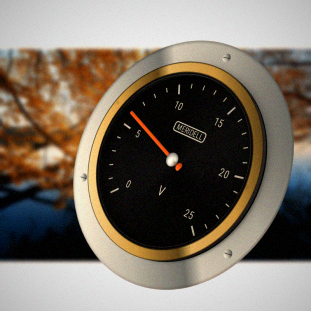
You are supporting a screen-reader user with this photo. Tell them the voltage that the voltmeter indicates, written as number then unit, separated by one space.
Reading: 6 V
